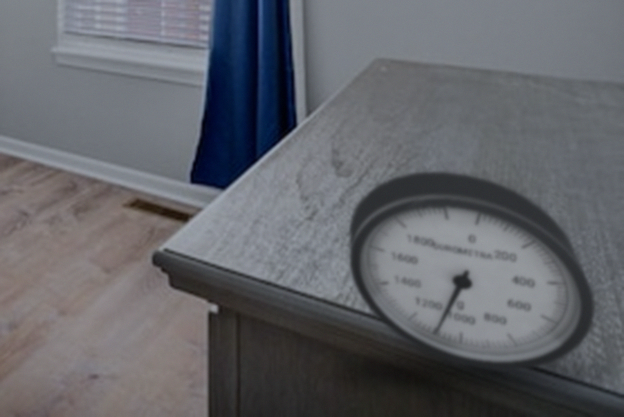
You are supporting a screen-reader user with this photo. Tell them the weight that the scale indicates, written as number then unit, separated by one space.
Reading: 1100 g
